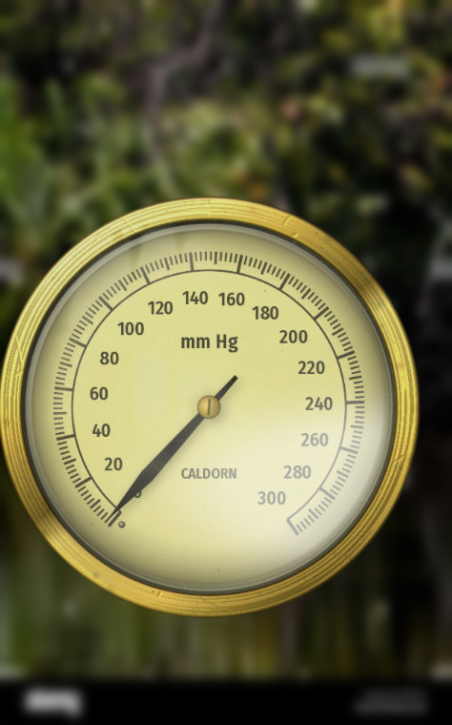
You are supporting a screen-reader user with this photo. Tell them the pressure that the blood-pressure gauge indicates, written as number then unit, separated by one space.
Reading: 2 mmHg
